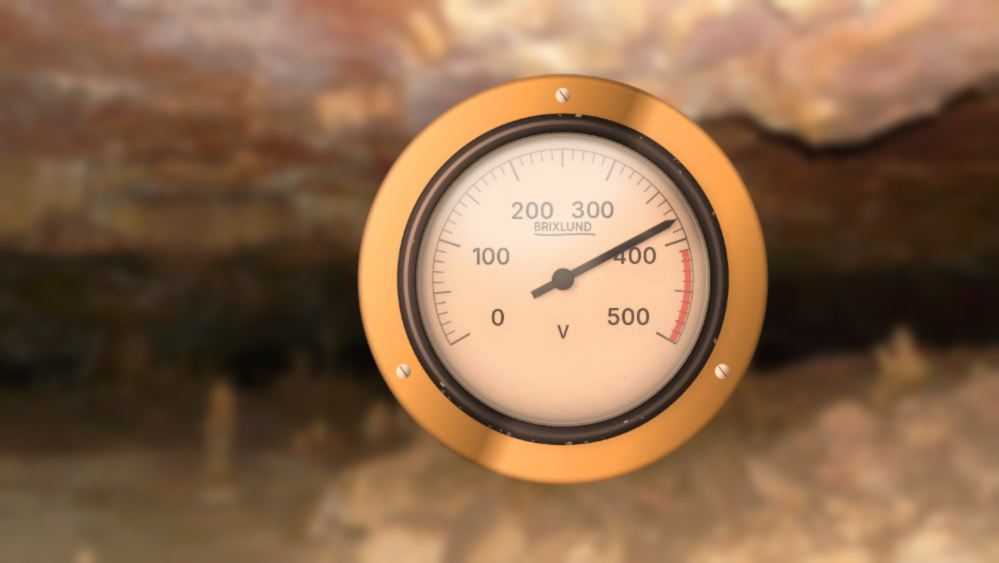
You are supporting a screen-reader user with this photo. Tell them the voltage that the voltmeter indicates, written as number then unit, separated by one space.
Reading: 380 V
